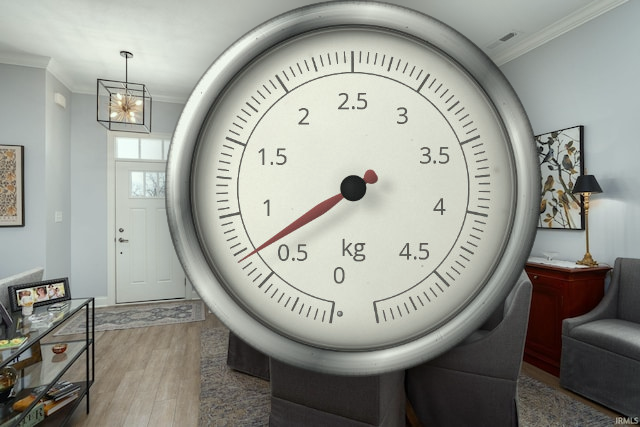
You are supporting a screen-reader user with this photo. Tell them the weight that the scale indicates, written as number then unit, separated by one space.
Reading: 0.7 kg
